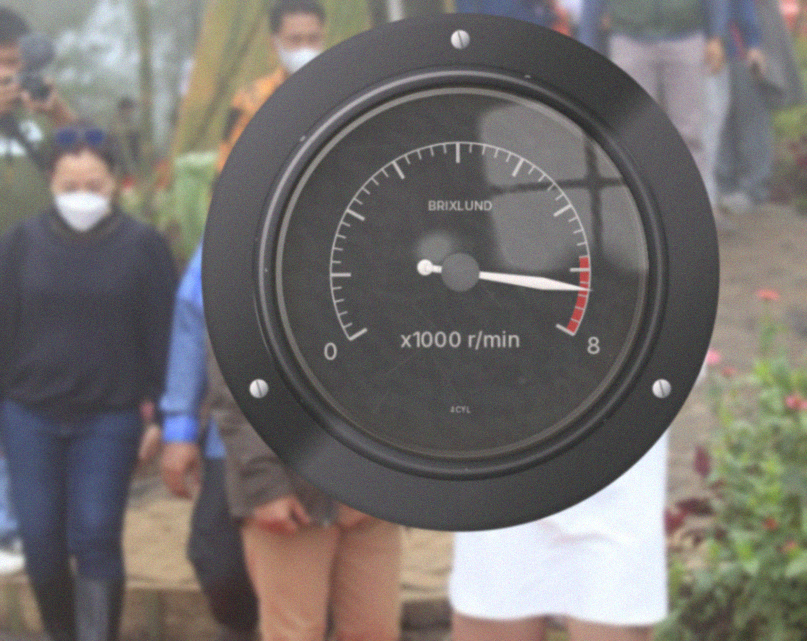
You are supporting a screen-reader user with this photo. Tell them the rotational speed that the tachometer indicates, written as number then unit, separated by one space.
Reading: 7300 rpm
